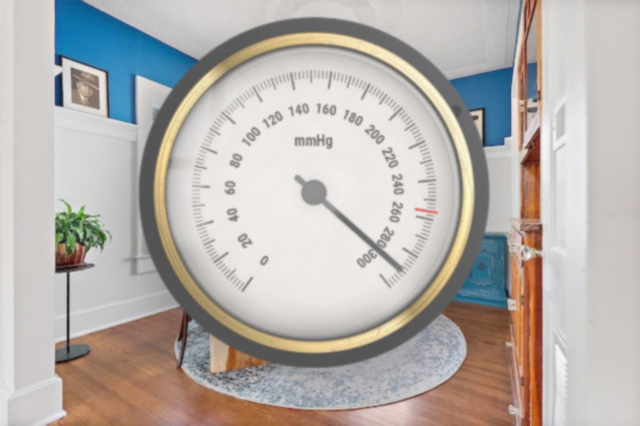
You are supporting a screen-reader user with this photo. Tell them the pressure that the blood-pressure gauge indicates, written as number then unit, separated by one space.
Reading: 290 mmHg
